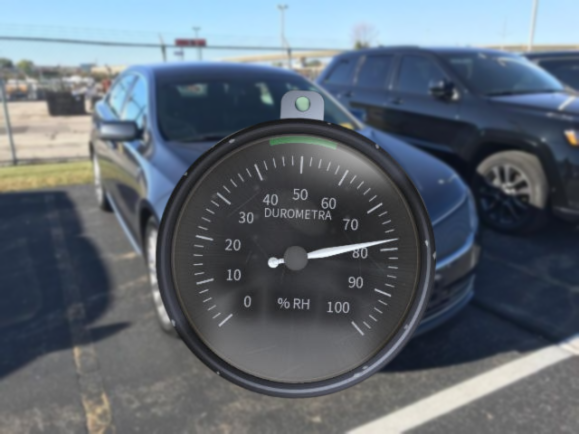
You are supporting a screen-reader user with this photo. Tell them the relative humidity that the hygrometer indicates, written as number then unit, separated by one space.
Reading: 78 %
